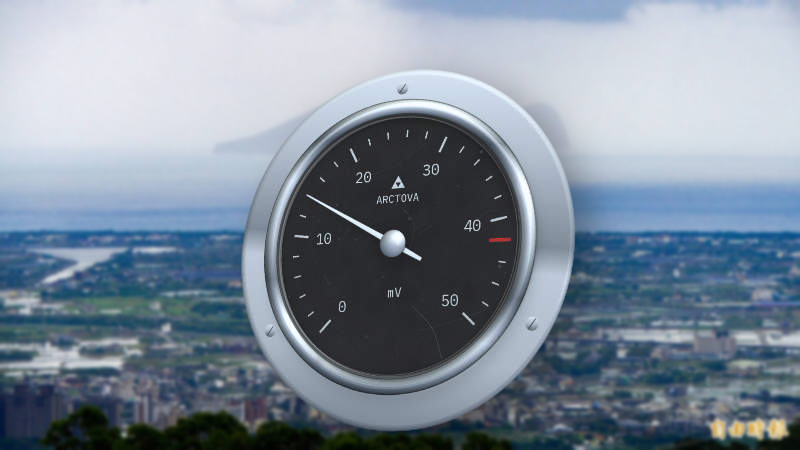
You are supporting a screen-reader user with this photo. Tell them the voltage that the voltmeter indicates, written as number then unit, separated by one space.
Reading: 14 mV
